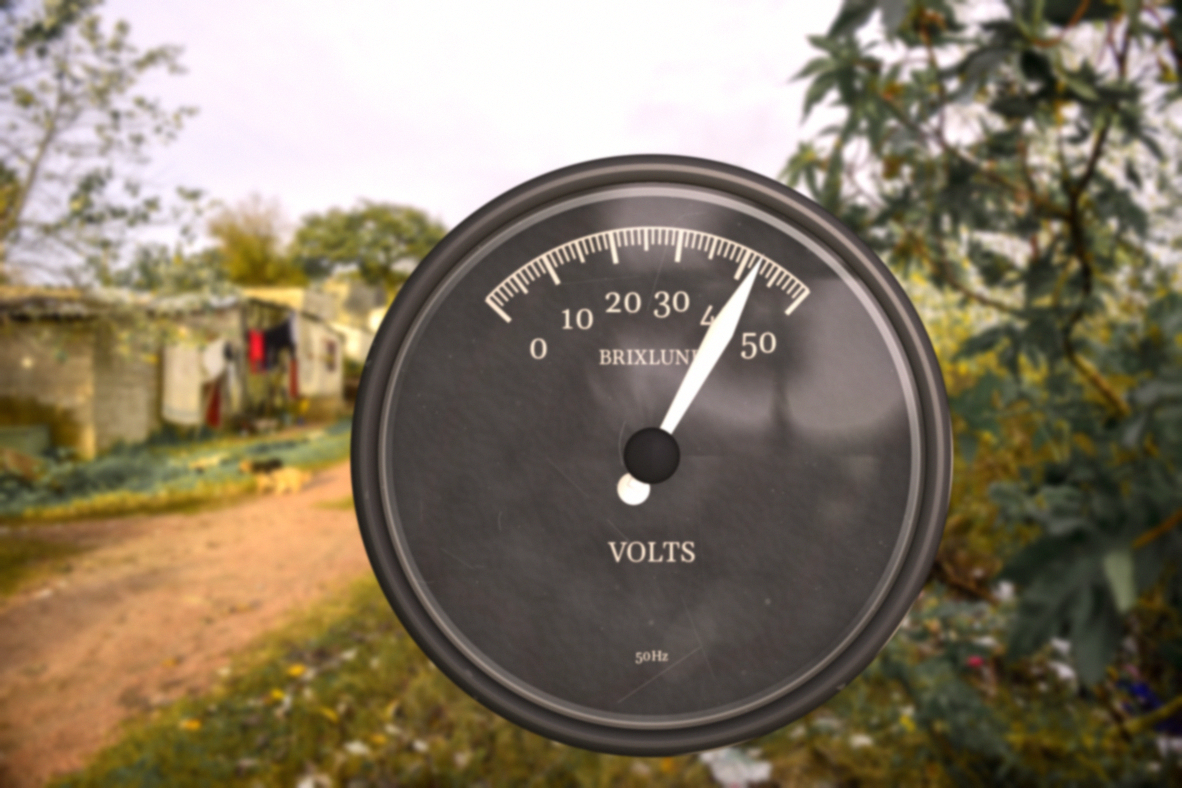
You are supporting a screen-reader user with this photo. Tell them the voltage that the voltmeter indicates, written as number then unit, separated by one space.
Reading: 42 V
